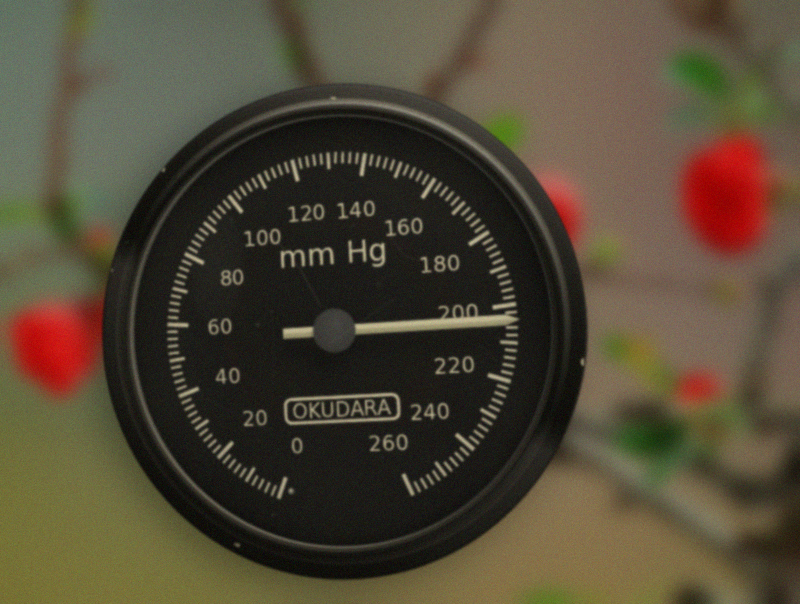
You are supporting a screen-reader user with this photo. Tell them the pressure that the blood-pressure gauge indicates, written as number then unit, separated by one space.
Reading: 204 mmHg
